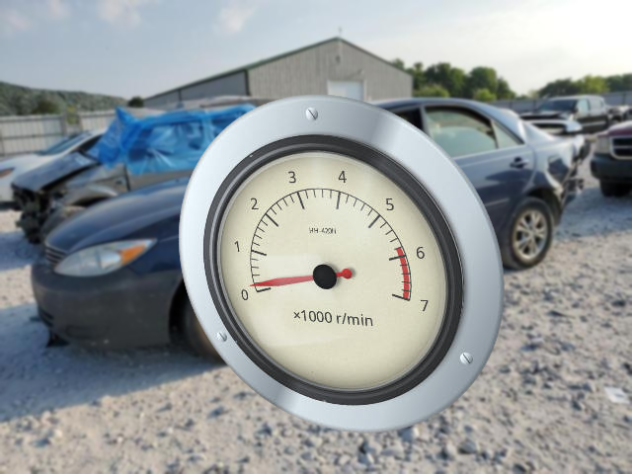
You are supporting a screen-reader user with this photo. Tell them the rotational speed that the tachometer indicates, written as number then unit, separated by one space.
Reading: 200 rpm
